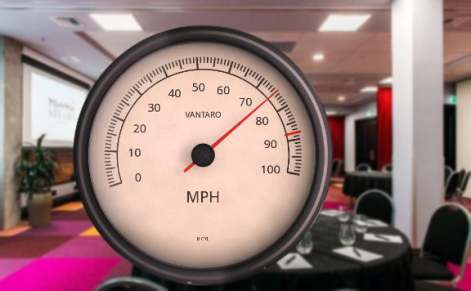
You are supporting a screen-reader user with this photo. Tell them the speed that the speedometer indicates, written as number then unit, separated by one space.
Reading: 75 mph
